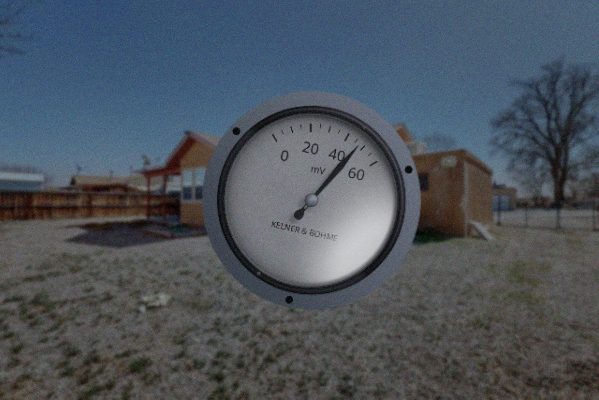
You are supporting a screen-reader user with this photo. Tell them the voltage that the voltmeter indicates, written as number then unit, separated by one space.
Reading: 47.5 mV
